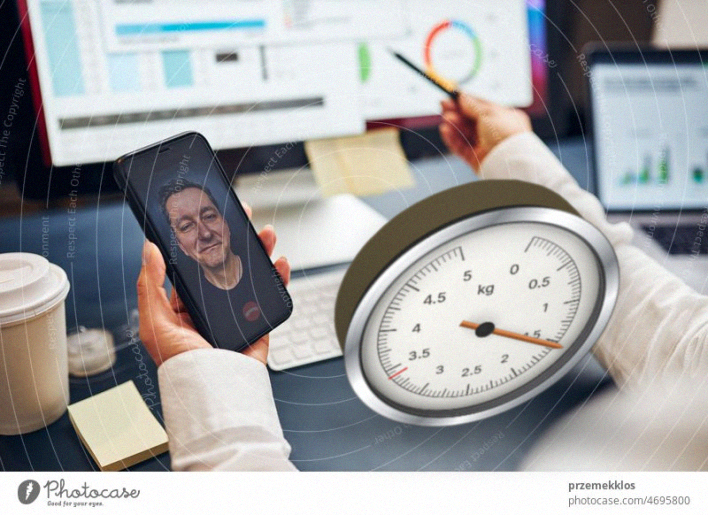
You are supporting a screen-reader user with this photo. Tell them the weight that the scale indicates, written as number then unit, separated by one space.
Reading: 1.5 kg
